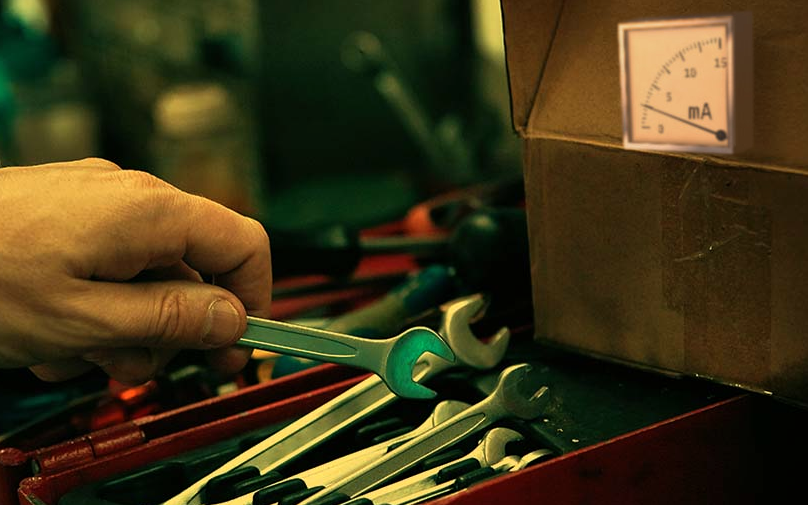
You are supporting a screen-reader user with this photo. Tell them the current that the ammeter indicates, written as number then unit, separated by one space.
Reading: 2.5 mA
